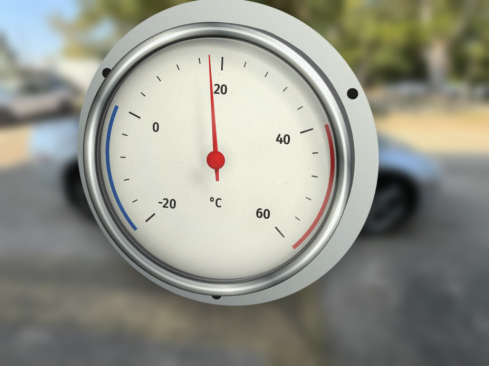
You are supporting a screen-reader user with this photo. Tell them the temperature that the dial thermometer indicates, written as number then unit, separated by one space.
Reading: 18 °C
